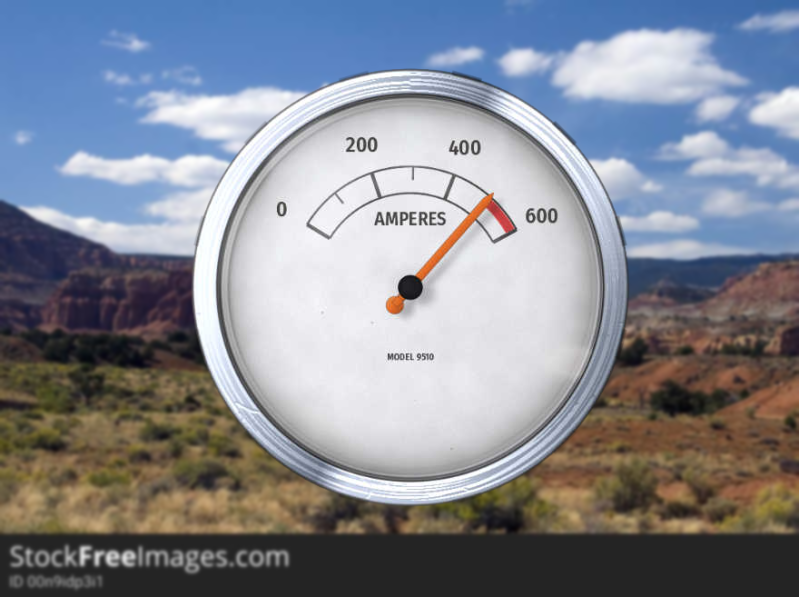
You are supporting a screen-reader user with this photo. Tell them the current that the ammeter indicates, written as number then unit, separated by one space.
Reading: 500 A
